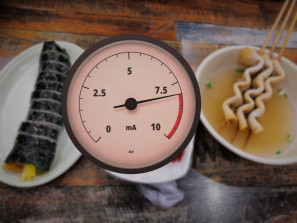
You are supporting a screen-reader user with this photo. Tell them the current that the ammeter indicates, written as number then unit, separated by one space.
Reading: 8 mA
